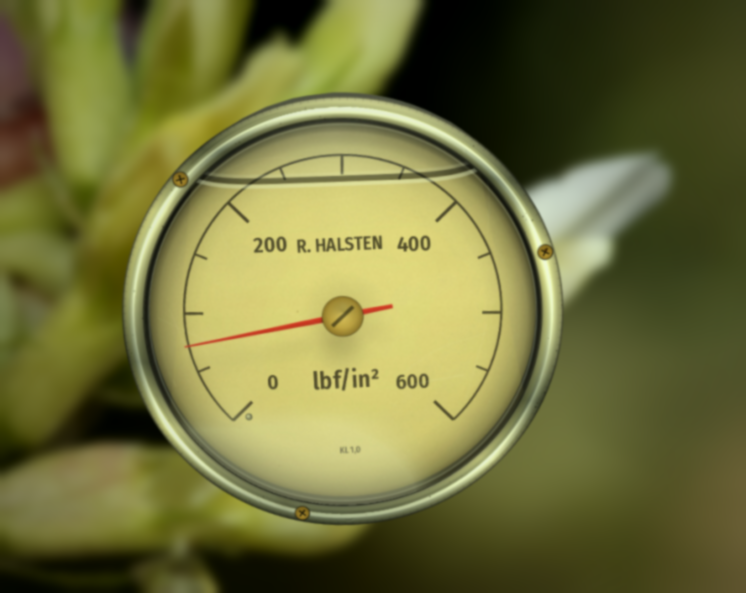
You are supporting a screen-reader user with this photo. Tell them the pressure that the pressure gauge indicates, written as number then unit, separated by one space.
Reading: 75 psi
